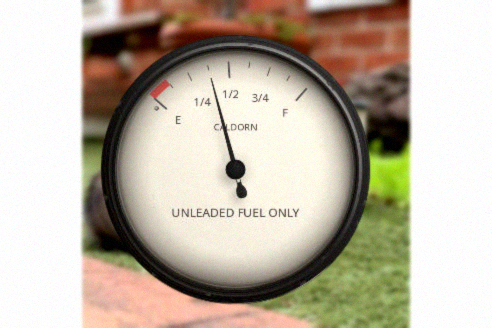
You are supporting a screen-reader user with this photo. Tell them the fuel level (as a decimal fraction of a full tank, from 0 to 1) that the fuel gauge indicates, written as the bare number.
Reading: 0.375
